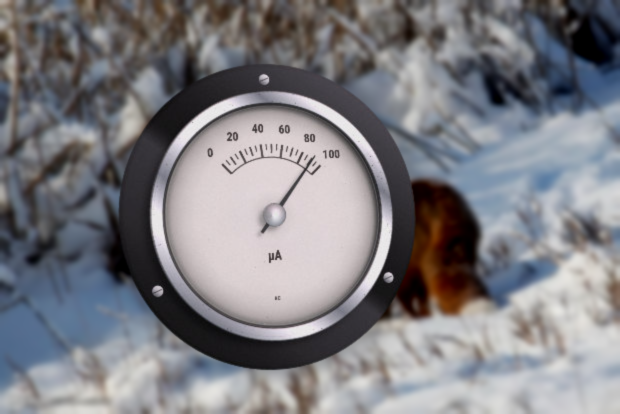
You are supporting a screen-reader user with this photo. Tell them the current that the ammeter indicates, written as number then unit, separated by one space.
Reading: 90 µA
